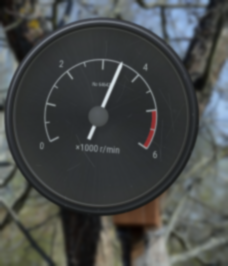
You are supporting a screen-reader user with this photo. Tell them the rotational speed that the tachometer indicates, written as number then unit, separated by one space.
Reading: 3500 rpm
